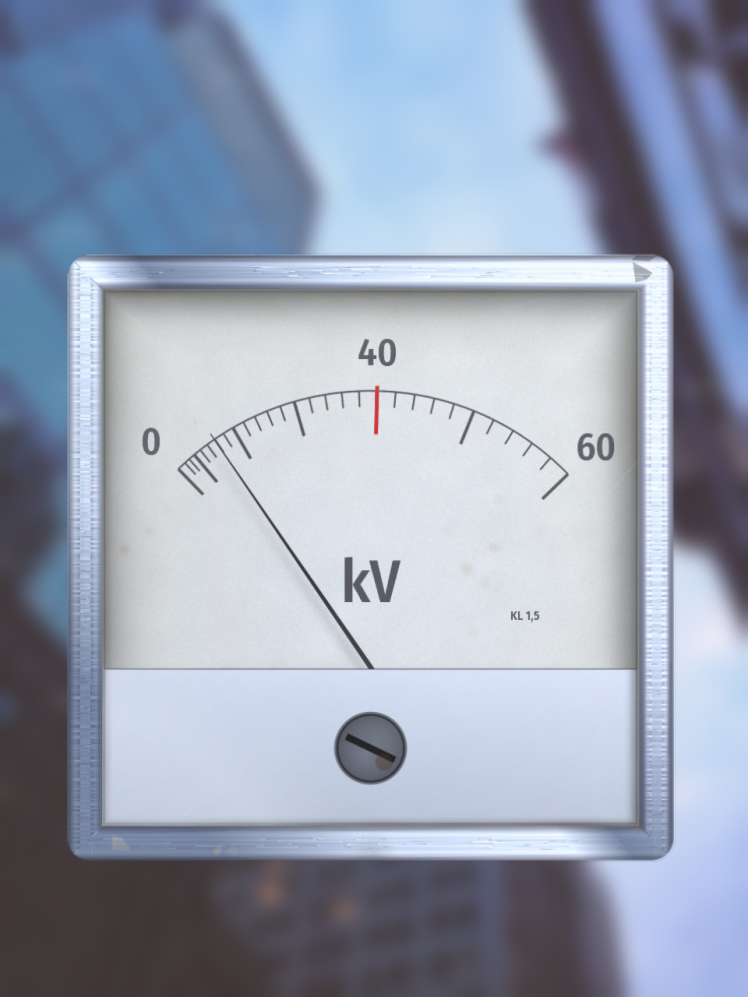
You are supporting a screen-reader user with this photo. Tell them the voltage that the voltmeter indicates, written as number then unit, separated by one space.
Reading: 16 kV
